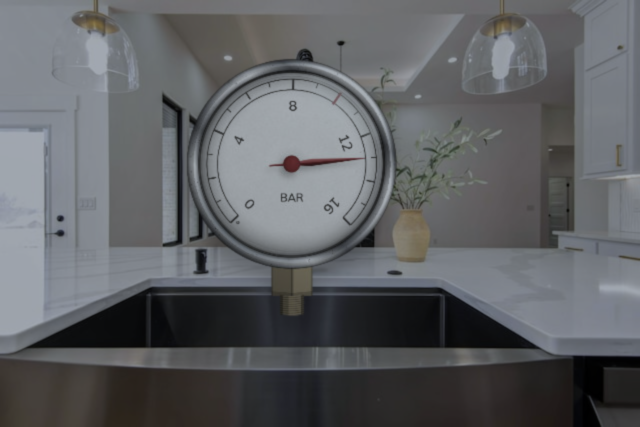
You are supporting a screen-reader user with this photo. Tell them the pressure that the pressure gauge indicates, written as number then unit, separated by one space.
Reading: 13 bar
